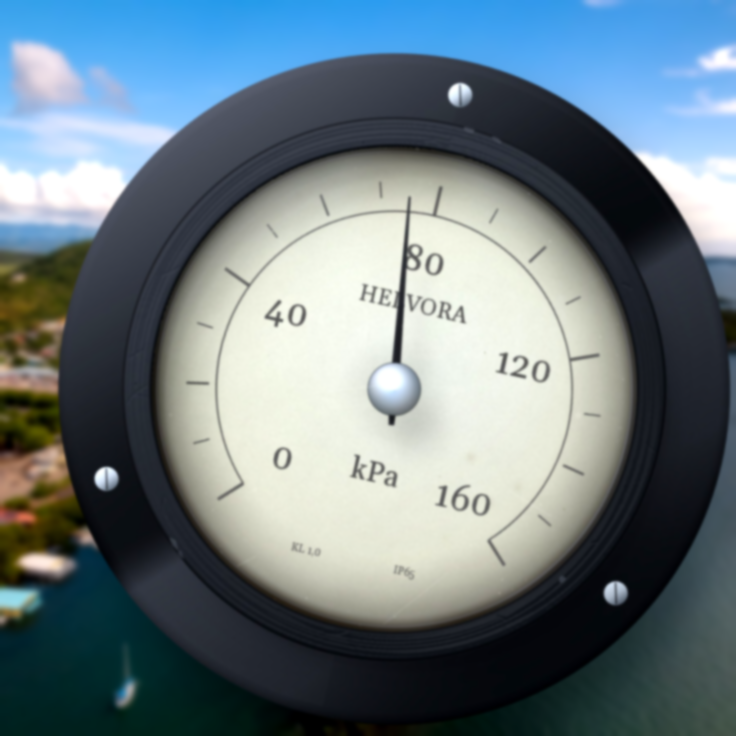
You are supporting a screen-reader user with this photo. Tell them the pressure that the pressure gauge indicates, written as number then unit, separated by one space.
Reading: 75 kPa
